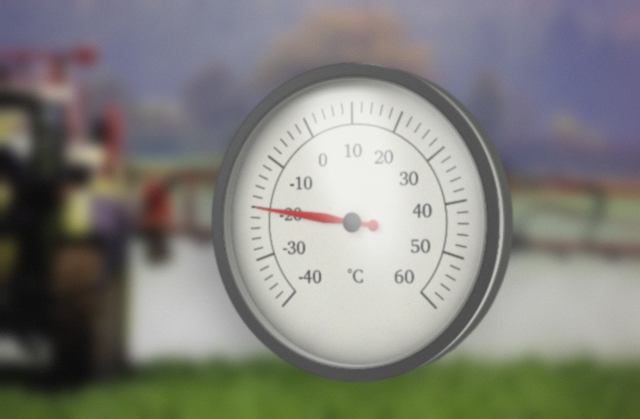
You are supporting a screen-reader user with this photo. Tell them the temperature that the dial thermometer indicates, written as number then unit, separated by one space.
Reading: -20 °C
